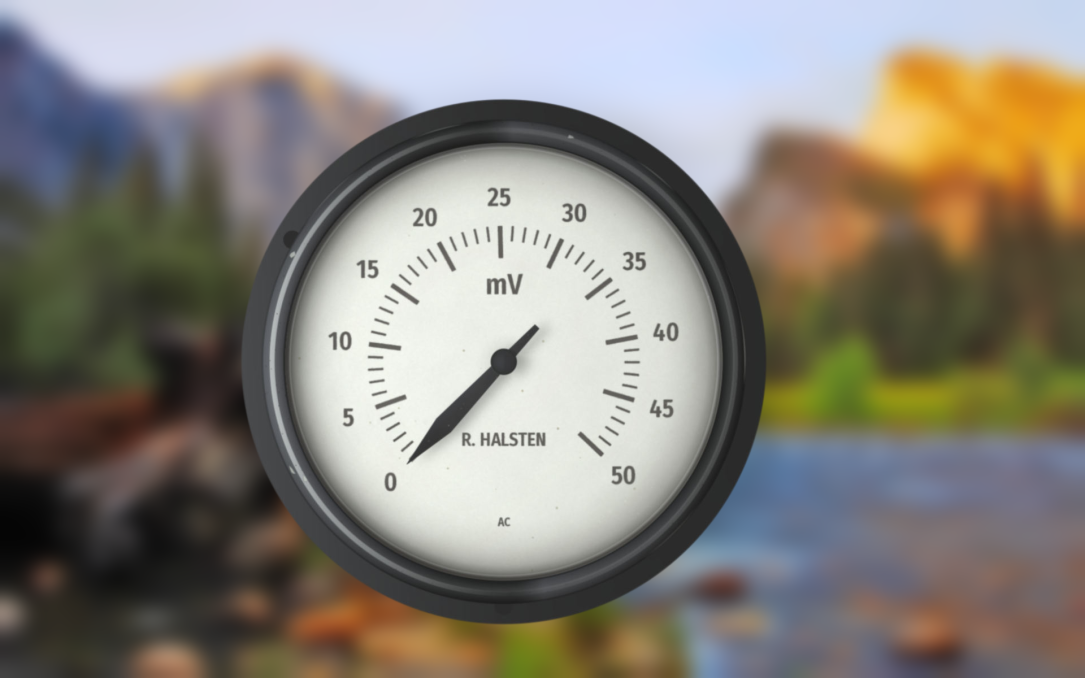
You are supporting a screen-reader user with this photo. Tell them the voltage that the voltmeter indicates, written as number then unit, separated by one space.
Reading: 0 mV
